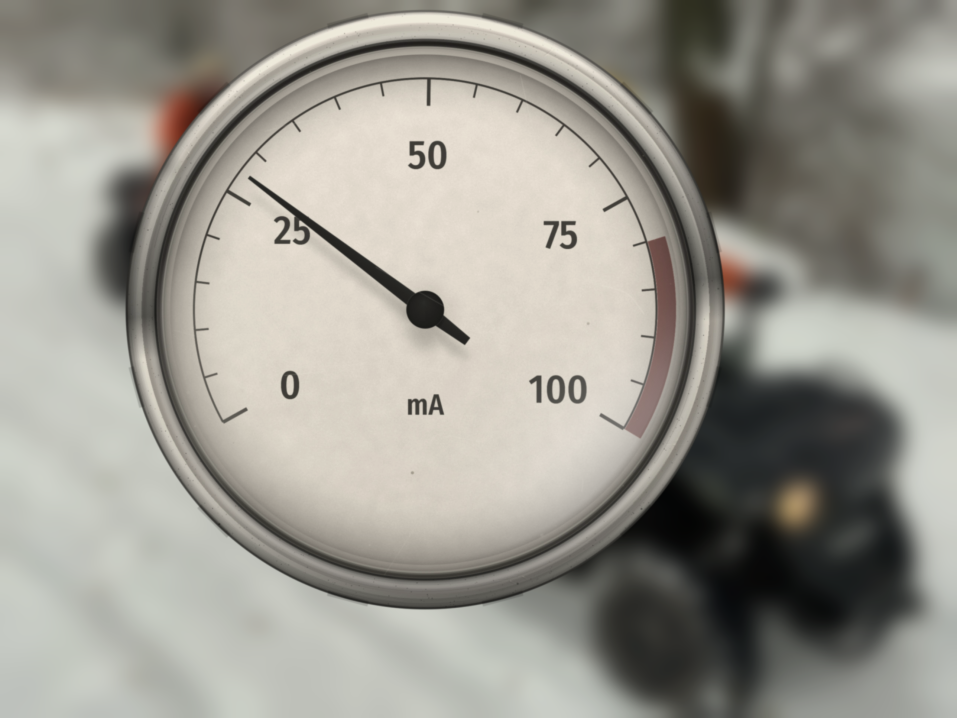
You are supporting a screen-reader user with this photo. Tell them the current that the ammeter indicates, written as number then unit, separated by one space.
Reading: 27.5 mA
